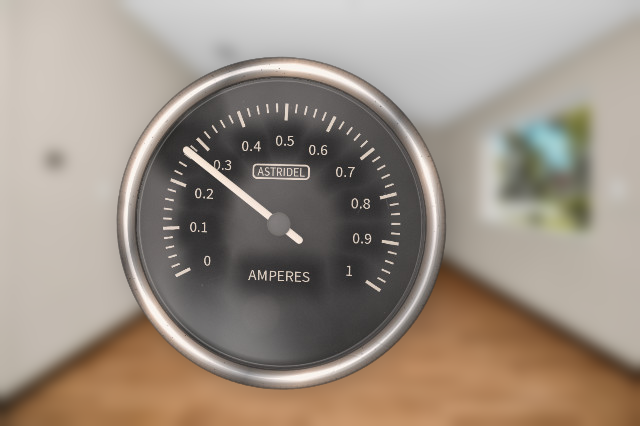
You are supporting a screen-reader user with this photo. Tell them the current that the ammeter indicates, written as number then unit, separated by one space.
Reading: 0.27 A
